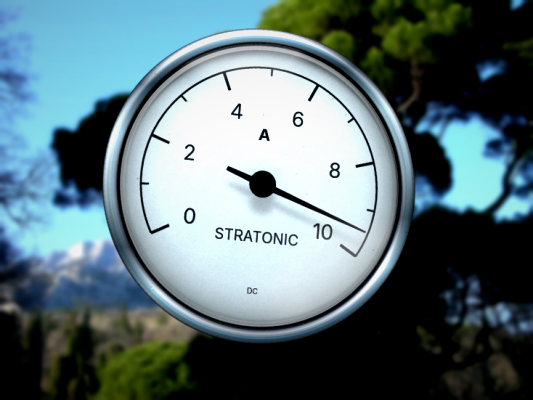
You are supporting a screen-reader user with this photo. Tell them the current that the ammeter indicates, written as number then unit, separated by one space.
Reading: 9.5 A
